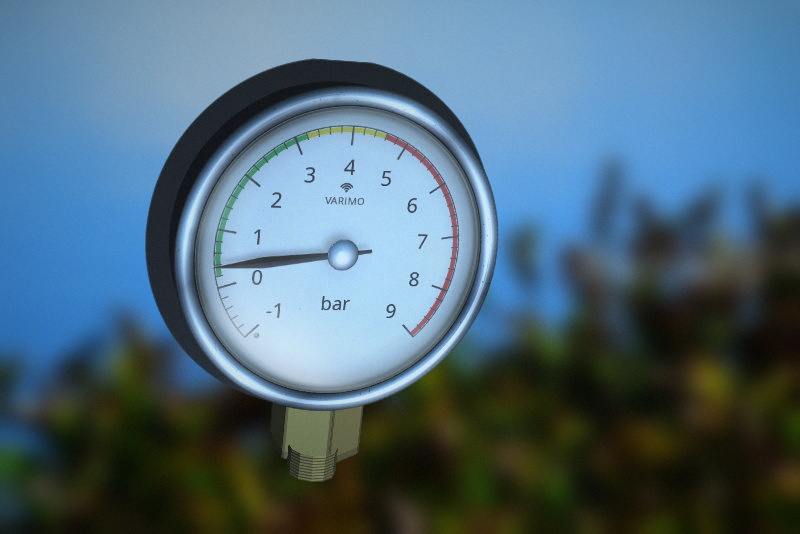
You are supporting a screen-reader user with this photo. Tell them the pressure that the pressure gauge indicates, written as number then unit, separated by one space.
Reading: 0.4 bar
